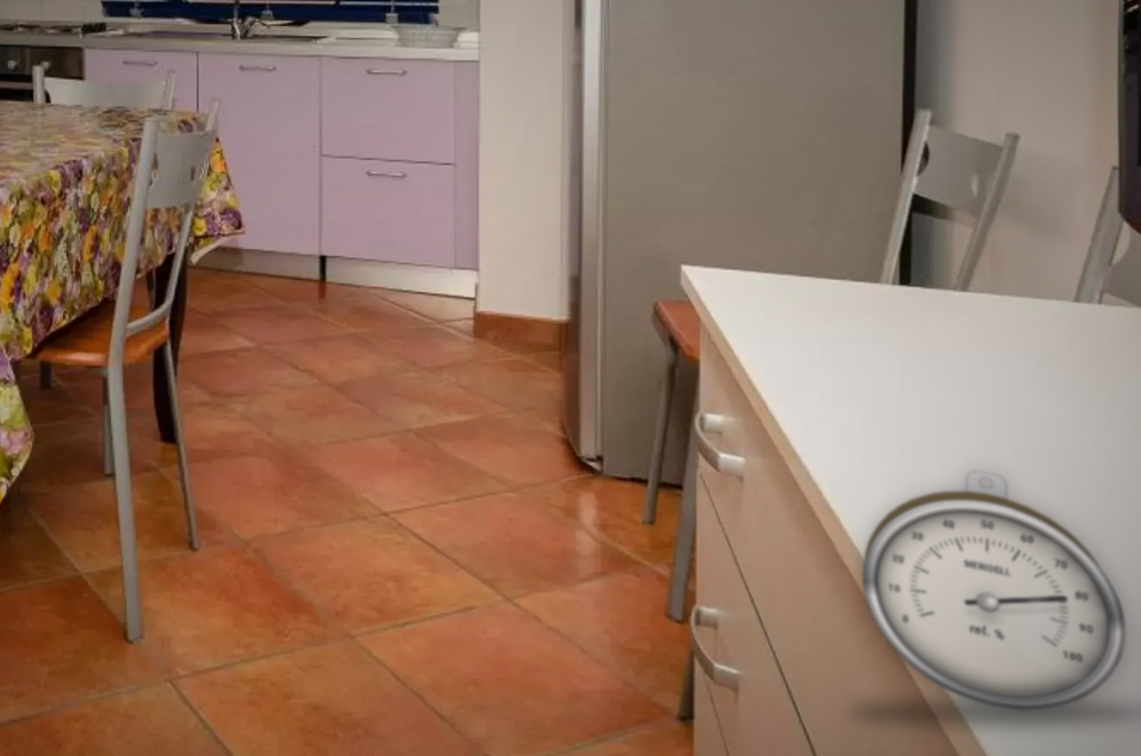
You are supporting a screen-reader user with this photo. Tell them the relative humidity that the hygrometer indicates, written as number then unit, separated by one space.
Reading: 80 %
